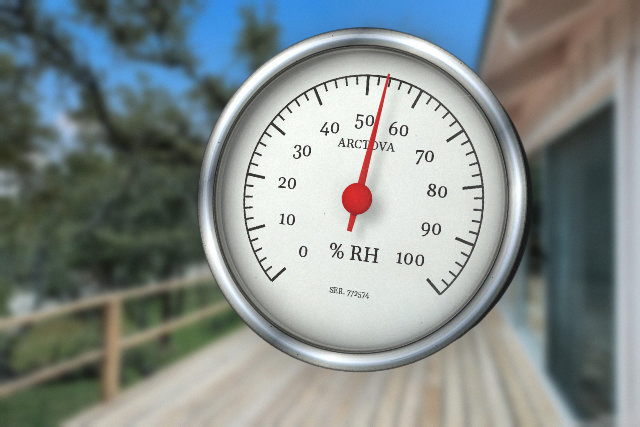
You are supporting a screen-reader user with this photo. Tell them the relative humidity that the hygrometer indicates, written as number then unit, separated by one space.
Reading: 54 %
